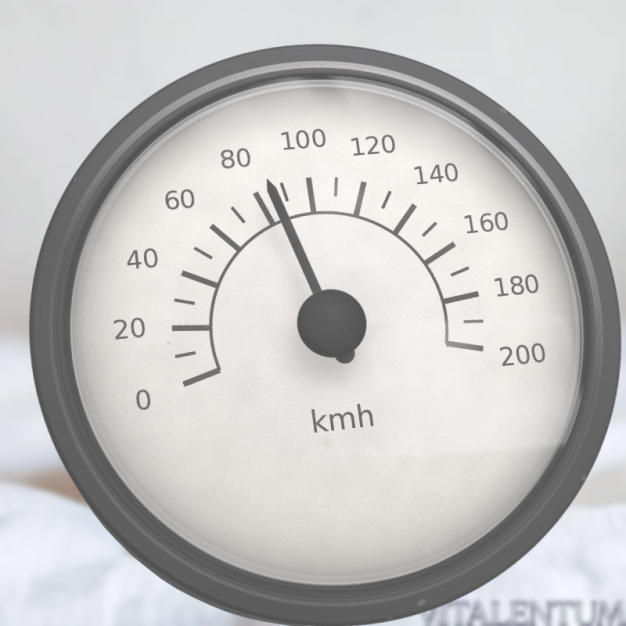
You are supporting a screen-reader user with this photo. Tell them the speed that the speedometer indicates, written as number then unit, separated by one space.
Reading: 85 km/h
